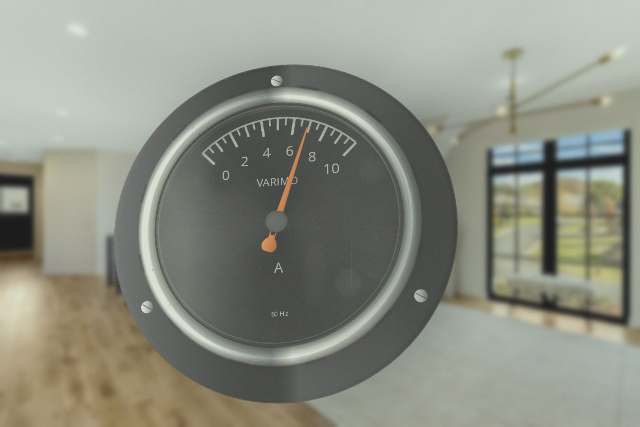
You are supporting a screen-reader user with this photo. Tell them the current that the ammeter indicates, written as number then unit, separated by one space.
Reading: 7 A
